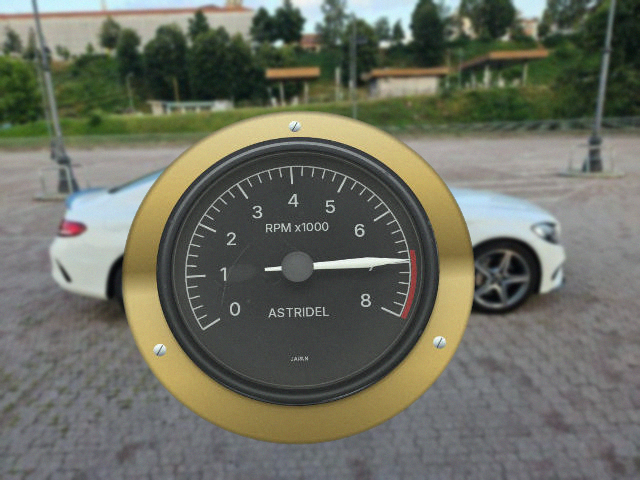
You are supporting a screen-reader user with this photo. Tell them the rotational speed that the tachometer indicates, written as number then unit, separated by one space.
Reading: 7000 rpm
